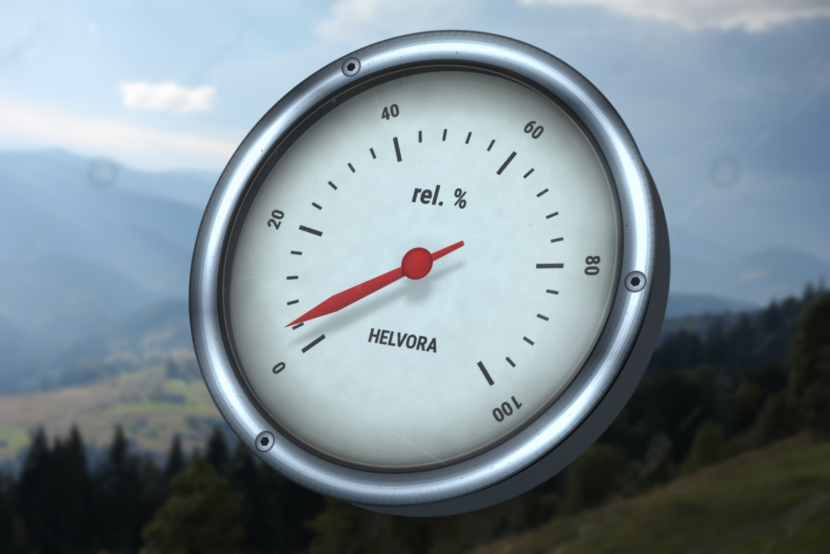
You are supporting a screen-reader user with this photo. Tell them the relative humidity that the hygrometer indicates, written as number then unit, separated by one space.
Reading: 4 %
